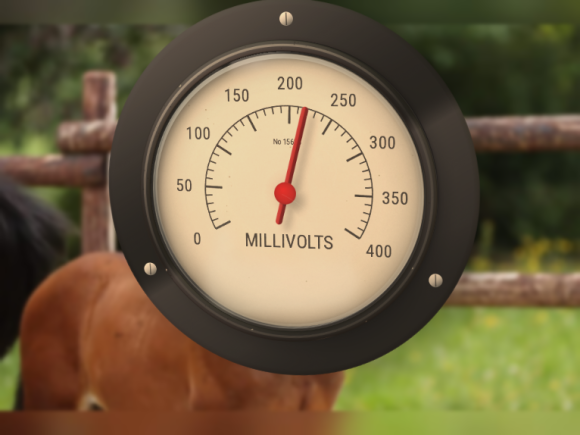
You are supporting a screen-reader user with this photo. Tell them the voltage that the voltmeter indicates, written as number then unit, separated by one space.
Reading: 220 mV
